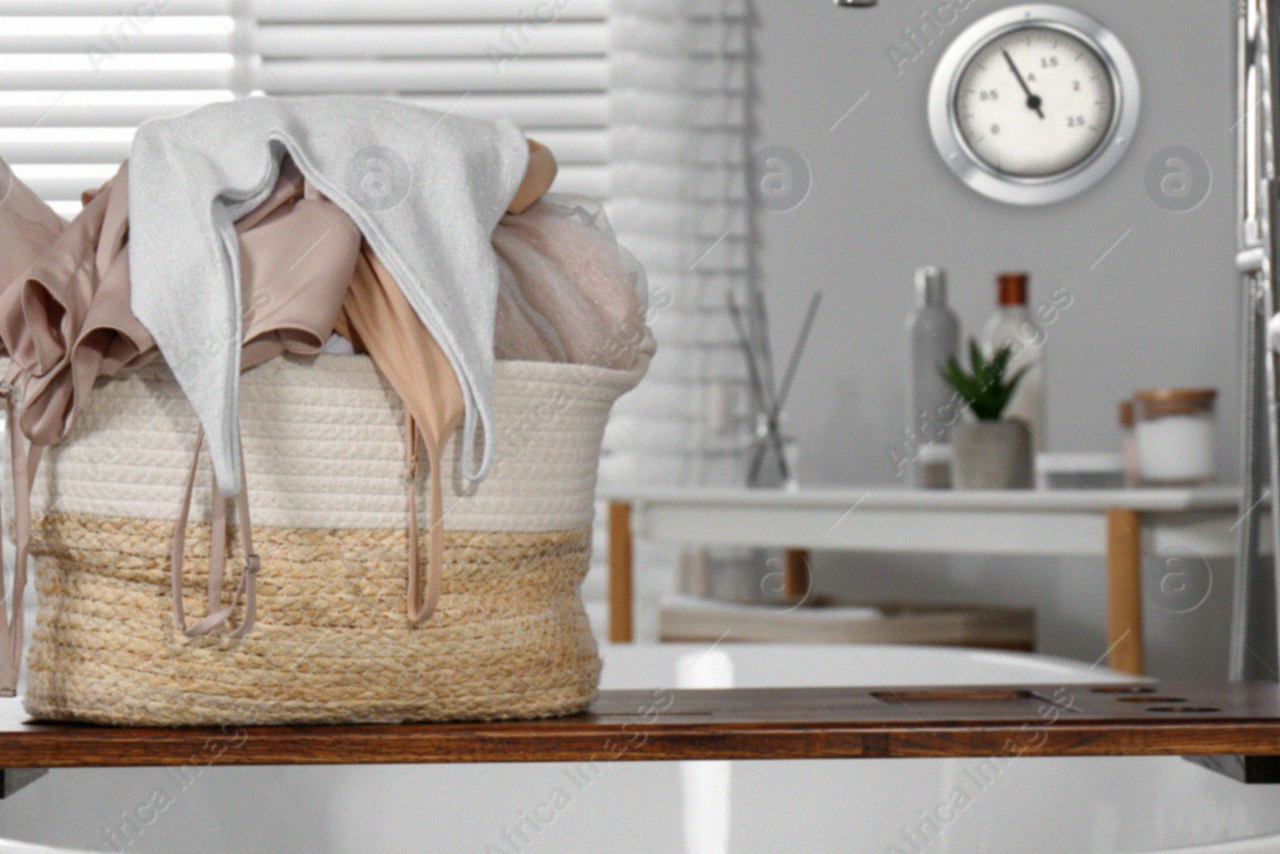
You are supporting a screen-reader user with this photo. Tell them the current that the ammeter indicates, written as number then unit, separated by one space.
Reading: 1 A
